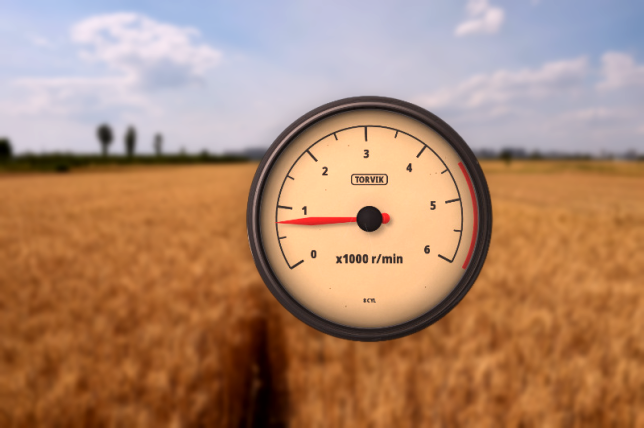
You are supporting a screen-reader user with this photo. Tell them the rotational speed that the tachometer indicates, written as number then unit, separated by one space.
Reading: 750 rpm
